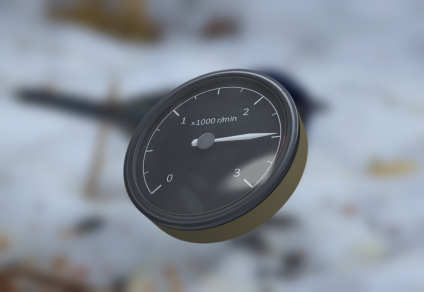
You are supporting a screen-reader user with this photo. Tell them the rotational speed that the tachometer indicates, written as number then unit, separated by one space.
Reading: 2500 rpm
